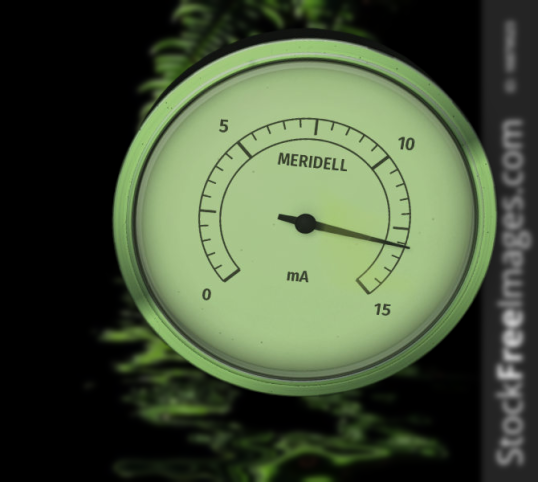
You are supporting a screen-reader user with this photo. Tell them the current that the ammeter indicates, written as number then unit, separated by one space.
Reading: 13 mA
